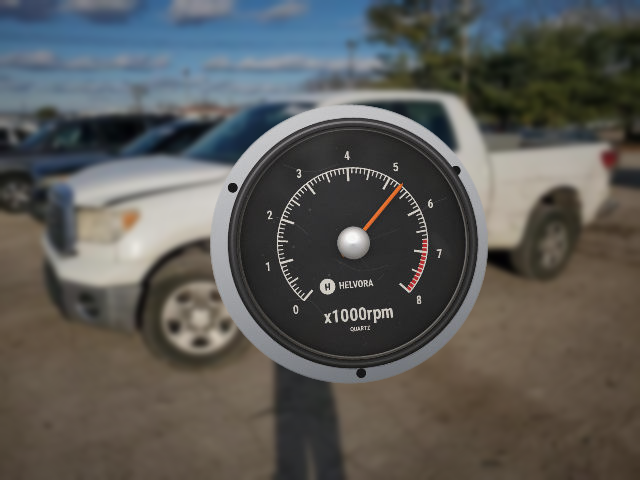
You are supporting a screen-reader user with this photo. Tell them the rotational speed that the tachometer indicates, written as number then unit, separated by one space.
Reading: 5300 rpm
